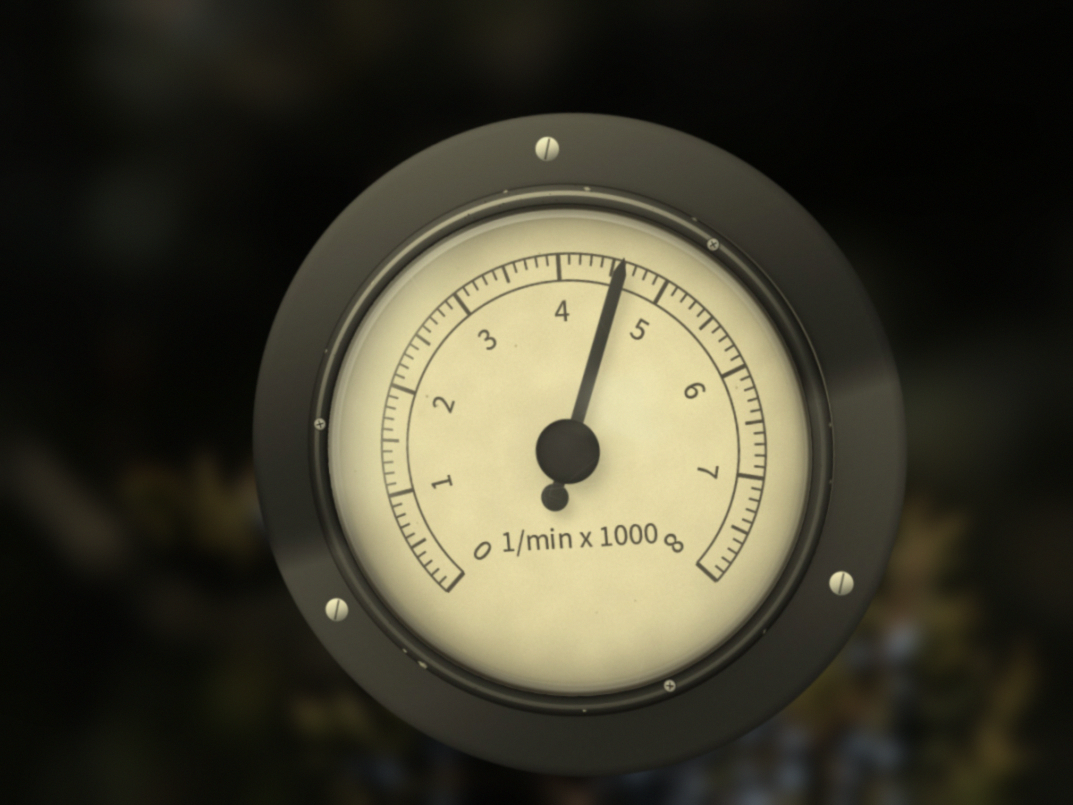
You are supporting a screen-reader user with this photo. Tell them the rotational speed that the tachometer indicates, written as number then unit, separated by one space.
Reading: 4600 rpm
